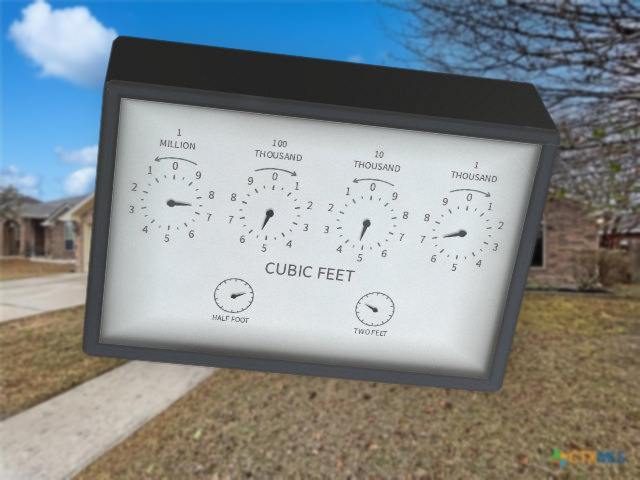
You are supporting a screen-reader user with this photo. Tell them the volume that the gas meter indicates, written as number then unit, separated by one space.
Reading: 754700 ft³
